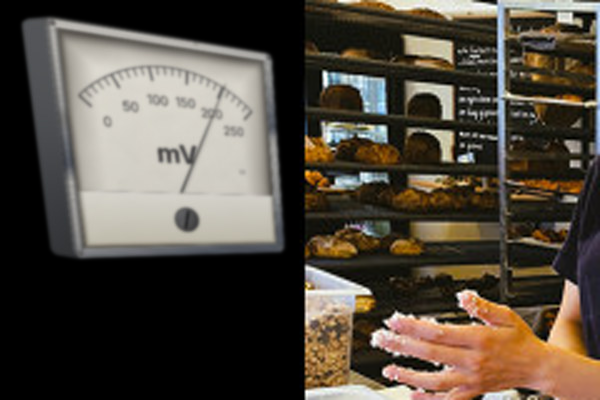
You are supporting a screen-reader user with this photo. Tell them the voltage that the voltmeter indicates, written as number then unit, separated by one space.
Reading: 200 mV
